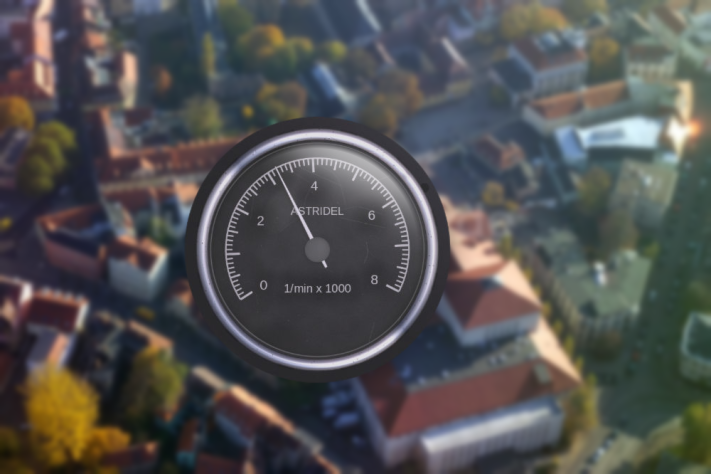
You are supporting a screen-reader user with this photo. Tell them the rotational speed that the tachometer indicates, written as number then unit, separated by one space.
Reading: 3200 rpm
